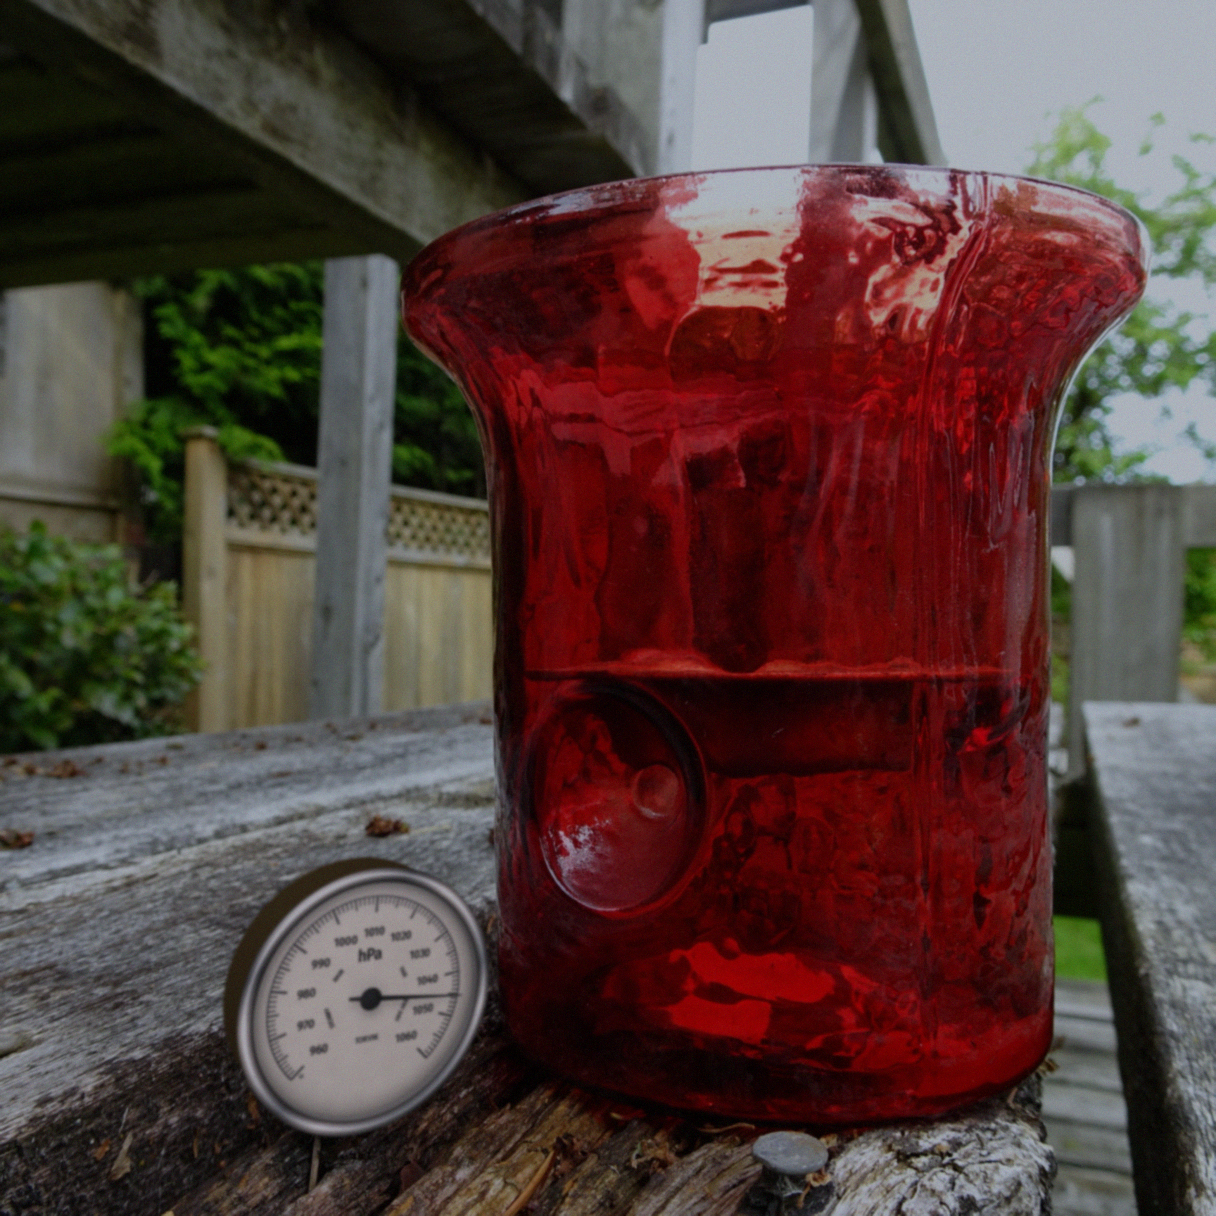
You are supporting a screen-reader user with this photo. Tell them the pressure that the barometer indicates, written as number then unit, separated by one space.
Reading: 1045 hPa
